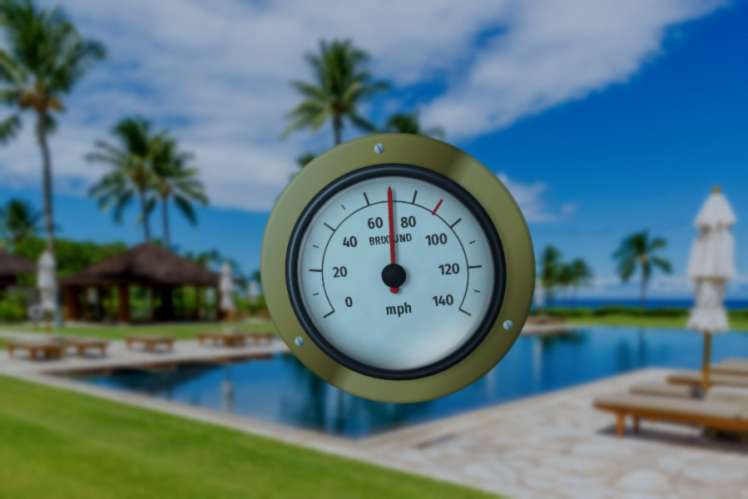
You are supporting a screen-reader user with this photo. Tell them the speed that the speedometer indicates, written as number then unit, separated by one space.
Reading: 70 mph
